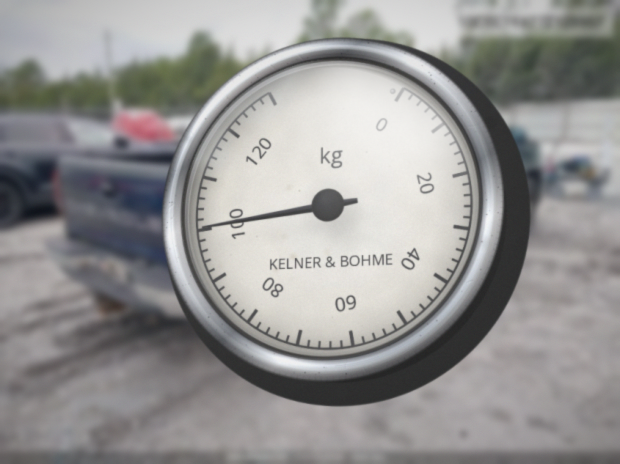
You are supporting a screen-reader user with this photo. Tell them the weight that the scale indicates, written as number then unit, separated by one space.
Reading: 100 kg
